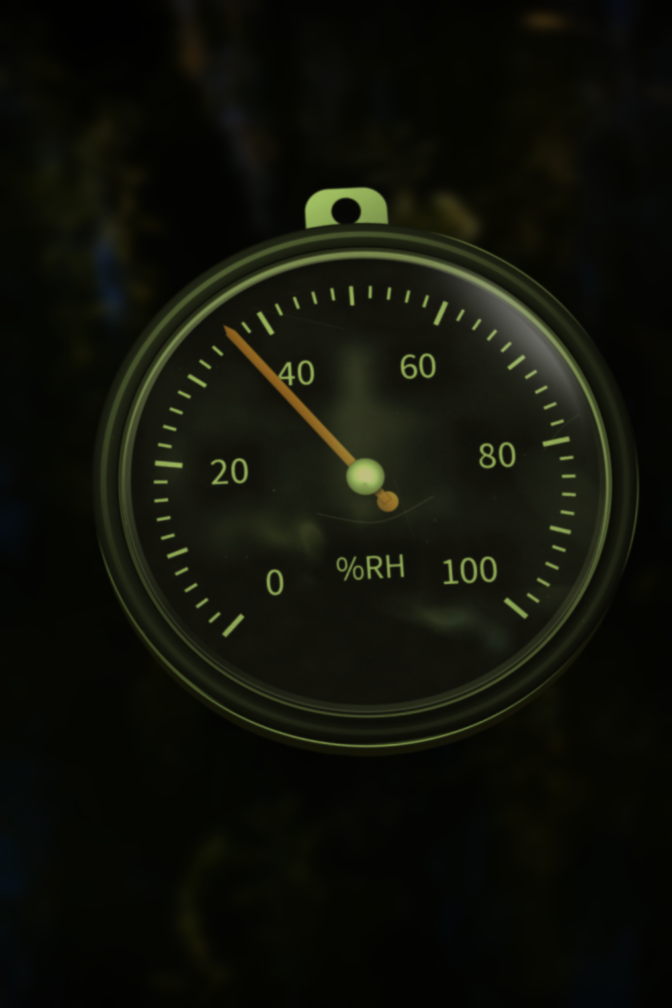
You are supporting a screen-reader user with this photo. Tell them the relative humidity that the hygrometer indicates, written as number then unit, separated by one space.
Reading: 36 %
